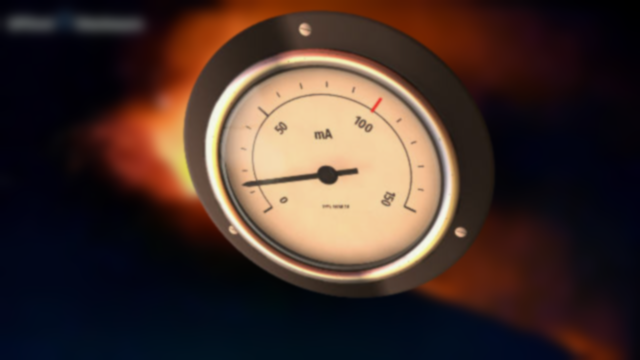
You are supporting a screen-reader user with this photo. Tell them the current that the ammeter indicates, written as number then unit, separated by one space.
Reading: 15 mA
